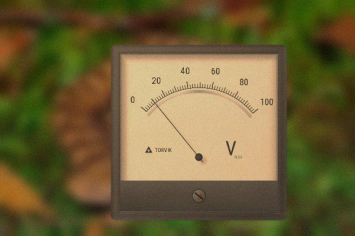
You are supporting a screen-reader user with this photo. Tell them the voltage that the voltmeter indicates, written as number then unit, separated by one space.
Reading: 10 V
